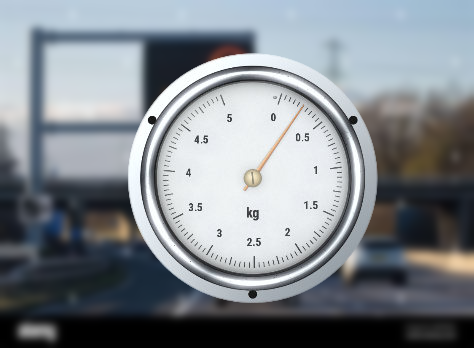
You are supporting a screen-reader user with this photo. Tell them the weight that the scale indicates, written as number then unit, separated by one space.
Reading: 0.25 kg
